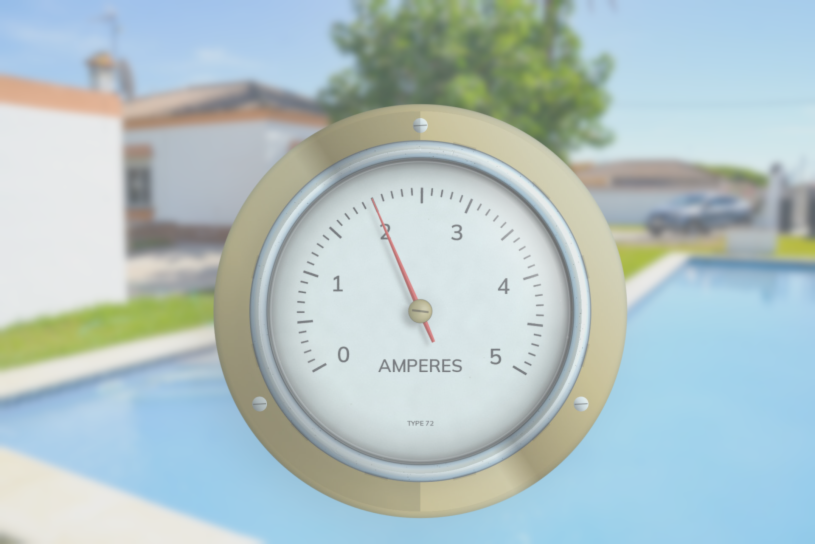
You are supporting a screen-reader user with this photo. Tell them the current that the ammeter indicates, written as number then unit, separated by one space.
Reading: 2 A
